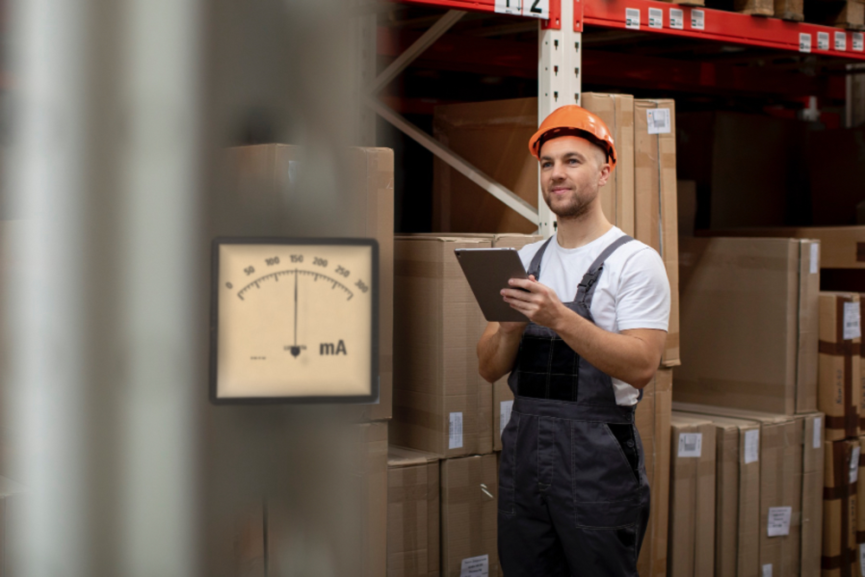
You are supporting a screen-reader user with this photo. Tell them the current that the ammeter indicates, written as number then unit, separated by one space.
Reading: 150 mA
